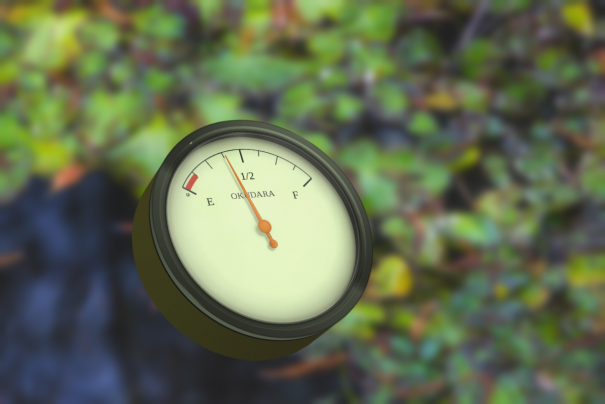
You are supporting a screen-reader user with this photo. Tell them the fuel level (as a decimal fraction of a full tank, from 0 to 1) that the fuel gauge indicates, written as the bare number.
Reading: 0.375
